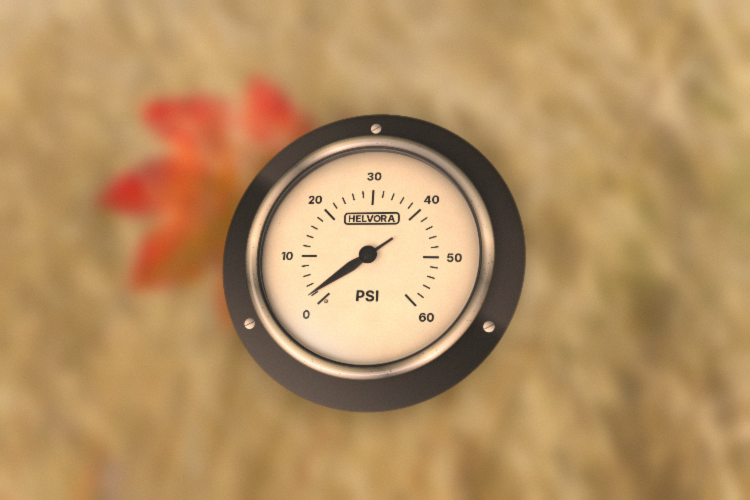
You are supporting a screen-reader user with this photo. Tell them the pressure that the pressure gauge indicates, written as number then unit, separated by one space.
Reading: 2 psi
